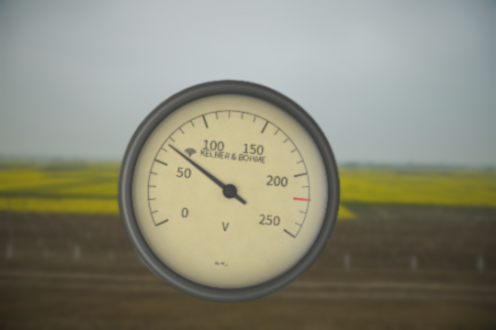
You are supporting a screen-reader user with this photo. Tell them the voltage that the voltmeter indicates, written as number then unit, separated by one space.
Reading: 65 V
